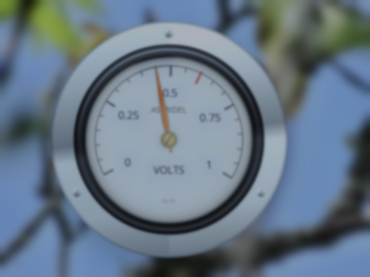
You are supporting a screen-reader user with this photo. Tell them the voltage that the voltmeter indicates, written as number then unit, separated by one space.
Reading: 0.45 V
